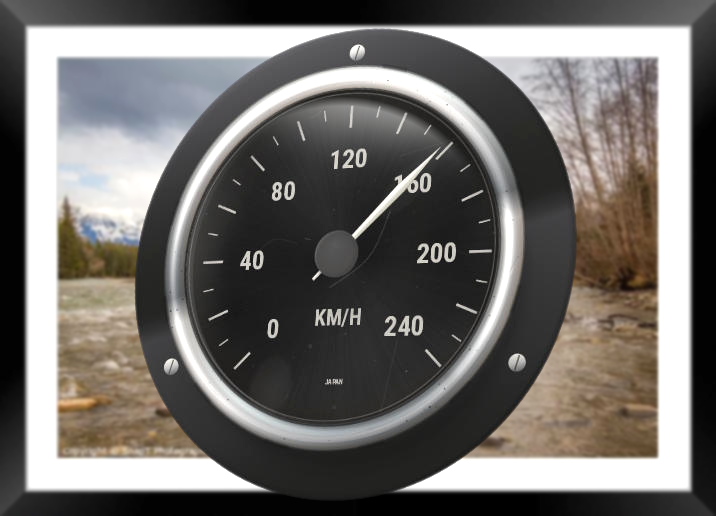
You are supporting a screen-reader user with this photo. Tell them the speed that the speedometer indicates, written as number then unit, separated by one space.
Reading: 160 km/h
